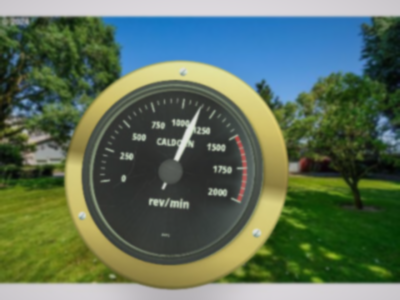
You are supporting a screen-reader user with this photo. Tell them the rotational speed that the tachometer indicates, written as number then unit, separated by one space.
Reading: 1150 rpm
